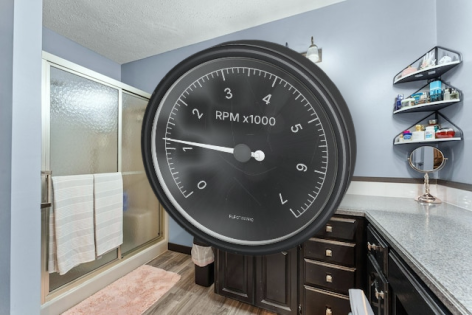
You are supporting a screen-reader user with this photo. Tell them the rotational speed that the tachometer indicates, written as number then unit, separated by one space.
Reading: 1200 rpm
